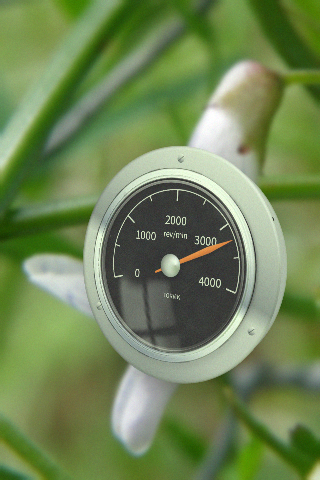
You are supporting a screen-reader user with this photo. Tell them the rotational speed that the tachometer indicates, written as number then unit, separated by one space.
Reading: 3250 rpm
